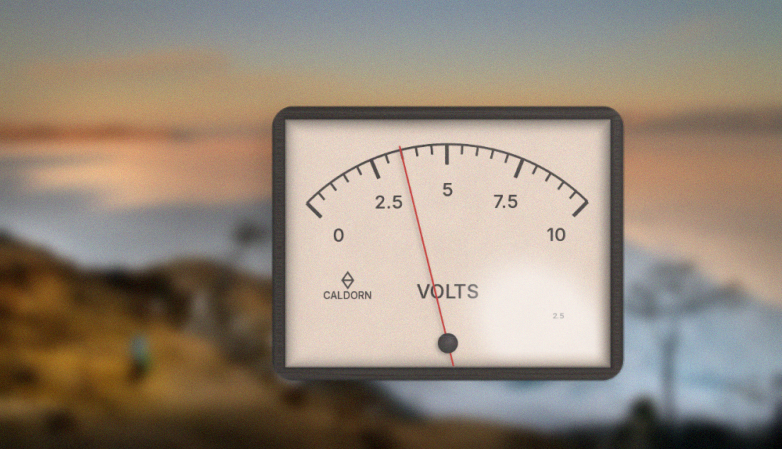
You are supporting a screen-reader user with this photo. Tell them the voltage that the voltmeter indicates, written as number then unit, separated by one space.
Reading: 3.5 V
